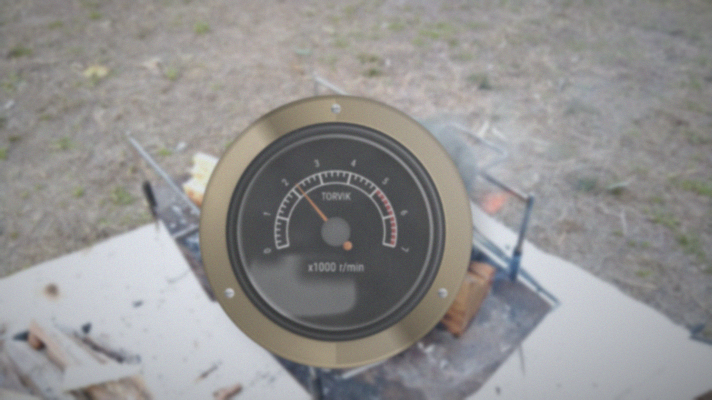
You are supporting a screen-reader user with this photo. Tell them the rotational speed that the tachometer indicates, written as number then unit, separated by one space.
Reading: 2200 rpm
